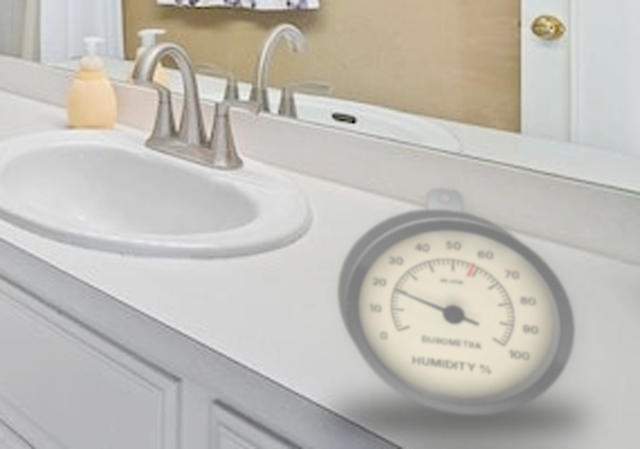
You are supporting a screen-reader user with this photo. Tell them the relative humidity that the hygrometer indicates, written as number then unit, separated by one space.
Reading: 20 %
